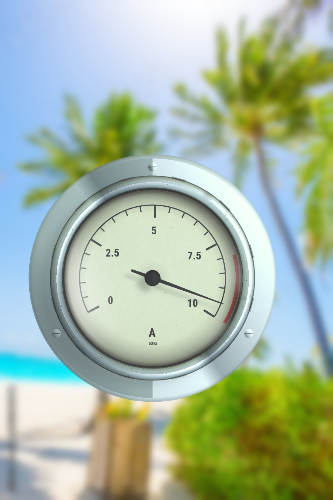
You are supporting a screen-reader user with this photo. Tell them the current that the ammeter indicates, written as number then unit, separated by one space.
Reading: 9.5 A
